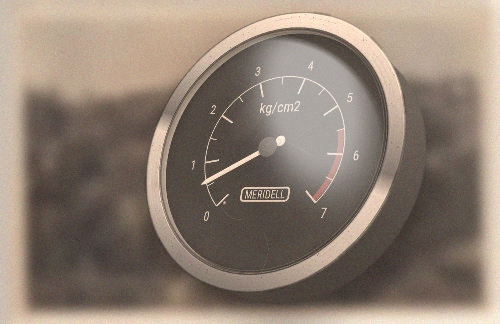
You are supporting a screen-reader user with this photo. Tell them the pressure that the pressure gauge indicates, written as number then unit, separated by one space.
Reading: 0.5 kg/cm²
